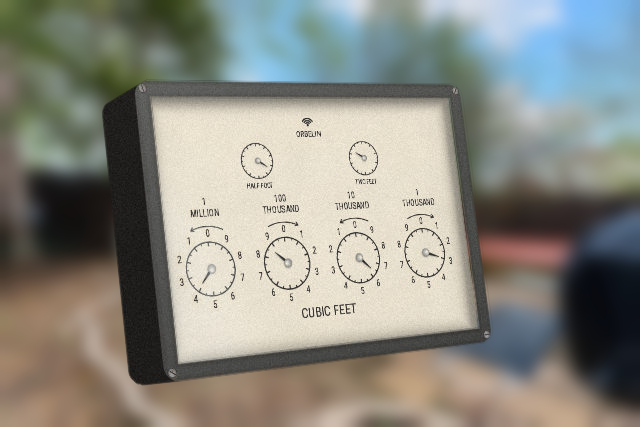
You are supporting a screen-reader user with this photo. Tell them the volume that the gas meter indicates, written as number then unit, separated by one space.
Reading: 386300 ft³
